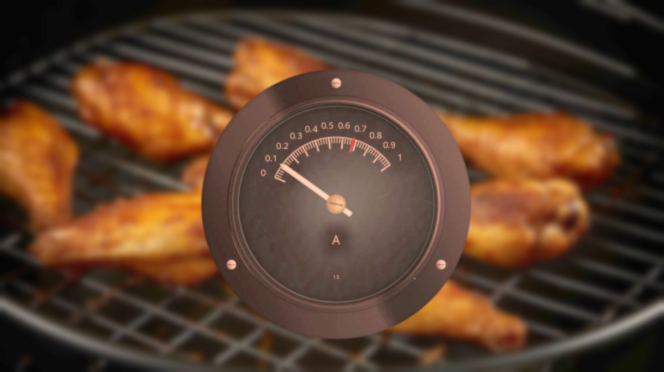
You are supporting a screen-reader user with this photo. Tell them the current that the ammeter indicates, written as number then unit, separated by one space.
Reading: 0.1 A
